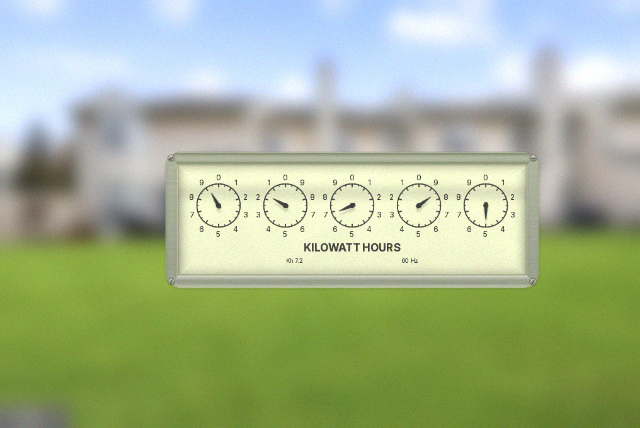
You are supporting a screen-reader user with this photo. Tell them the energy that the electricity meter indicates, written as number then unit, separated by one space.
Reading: 91685 kWh
